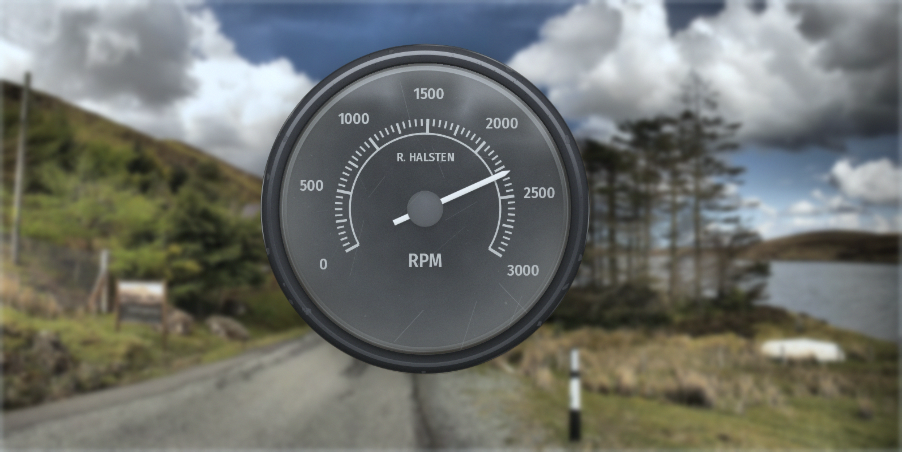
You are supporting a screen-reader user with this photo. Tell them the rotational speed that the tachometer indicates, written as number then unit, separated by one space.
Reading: 2300 rpm
